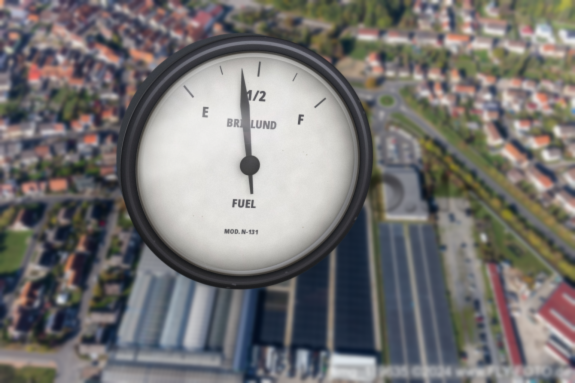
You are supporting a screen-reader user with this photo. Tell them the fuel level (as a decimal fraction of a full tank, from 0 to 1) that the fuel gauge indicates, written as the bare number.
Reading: 0.375
